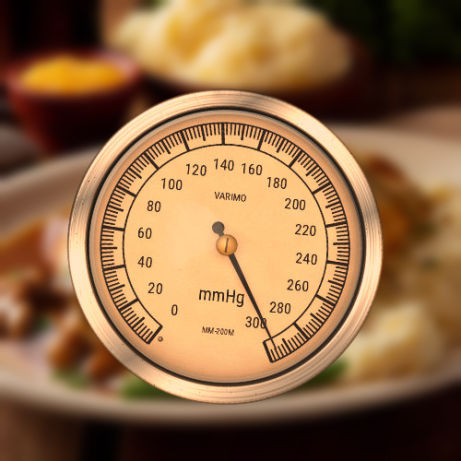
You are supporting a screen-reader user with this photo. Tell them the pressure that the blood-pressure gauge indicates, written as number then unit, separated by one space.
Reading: 296 mmHg
